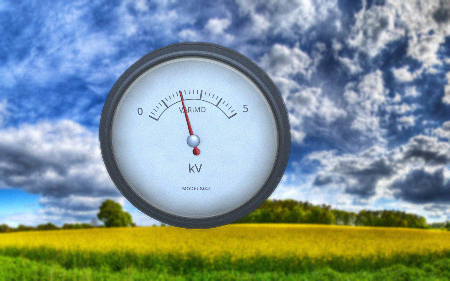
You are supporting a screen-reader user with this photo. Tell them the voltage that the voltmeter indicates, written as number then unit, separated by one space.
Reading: 2 kV
